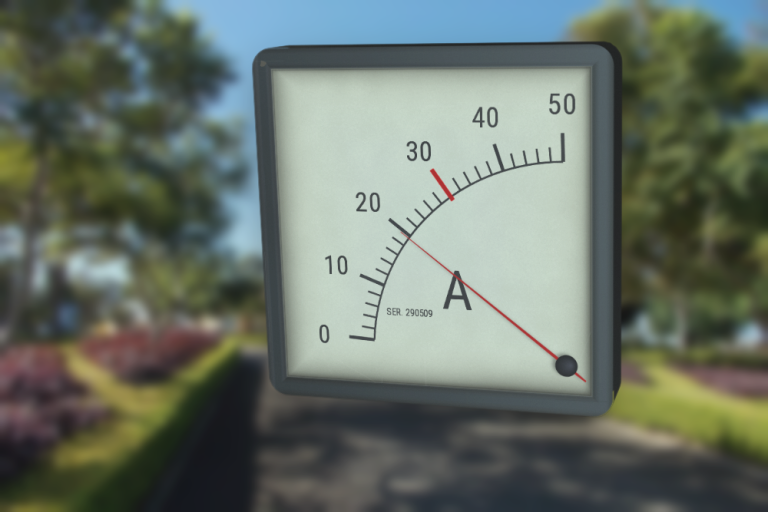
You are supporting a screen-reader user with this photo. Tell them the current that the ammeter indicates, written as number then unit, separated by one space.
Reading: 20 A
